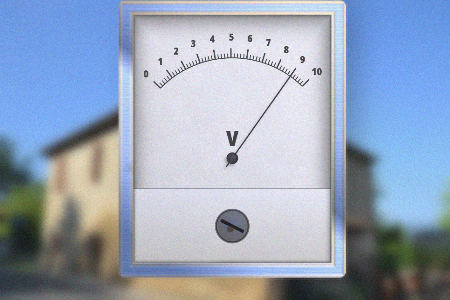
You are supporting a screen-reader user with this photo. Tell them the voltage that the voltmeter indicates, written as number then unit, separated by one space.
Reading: 9 V
